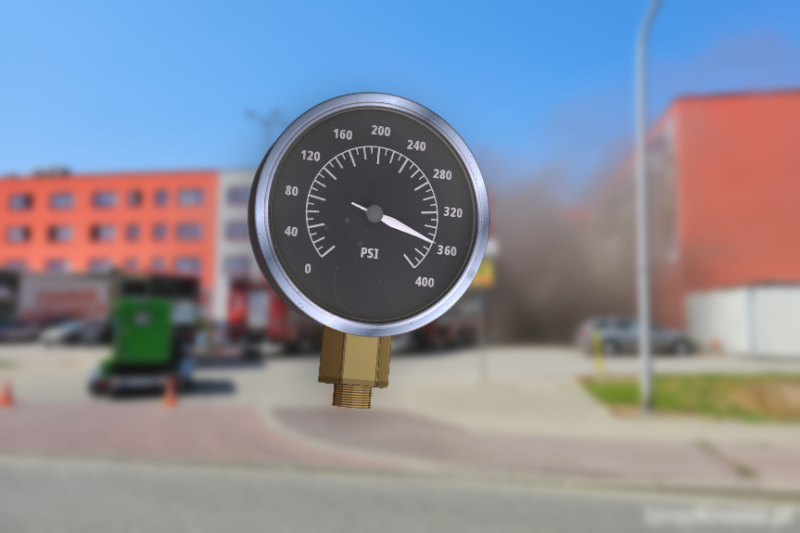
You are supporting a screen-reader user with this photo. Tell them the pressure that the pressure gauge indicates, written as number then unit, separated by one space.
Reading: 360 psi
